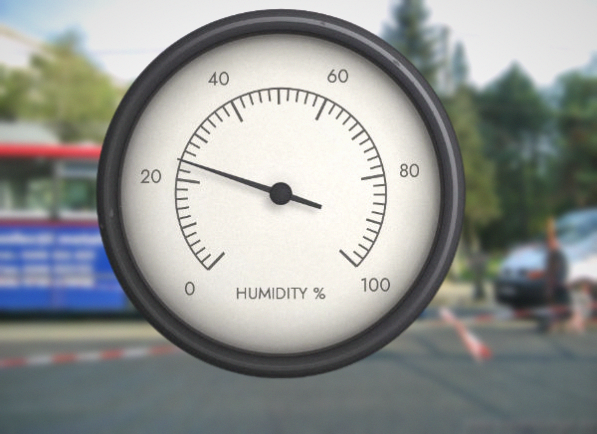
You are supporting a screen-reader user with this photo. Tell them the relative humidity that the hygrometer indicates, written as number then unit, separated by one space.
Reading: 24 %
